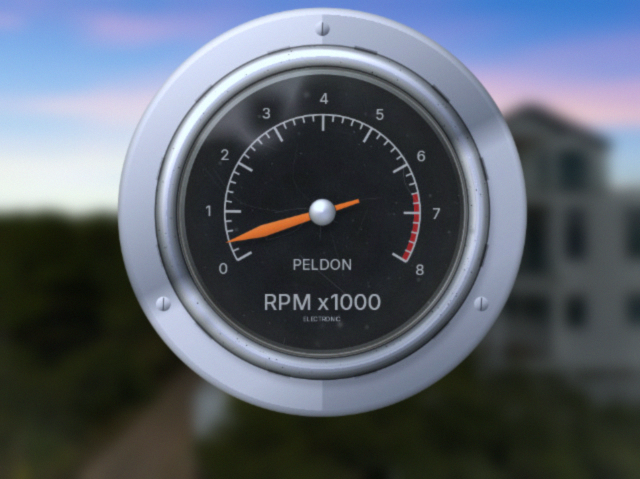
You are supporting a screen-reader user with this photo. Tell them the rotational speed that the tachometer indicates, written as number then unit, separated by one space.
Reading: 400 rpm
